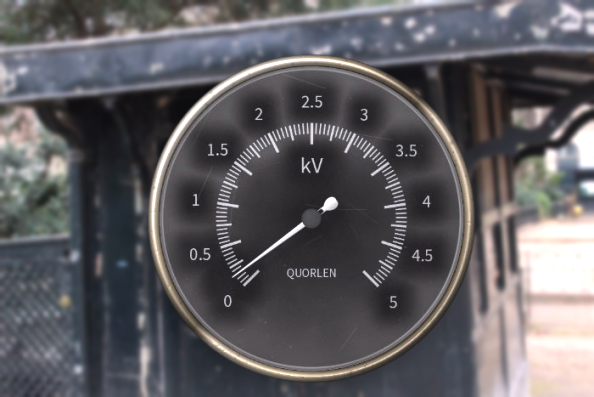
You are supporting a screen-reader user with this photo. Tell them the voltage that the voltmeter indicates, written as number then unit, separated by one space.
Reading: 0.15 kV
